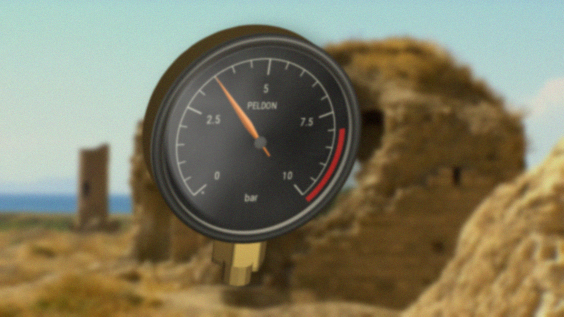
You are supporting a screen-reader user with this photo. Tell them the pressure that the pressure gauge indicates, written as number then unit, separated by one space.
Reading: 3.5 bar
